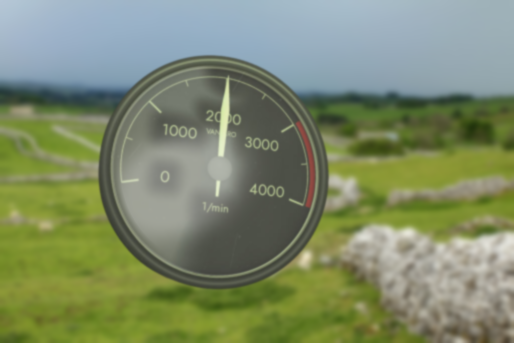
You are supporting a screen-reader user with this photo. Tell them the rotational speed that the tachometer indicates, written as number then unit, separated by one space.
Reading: 2000 rpm
